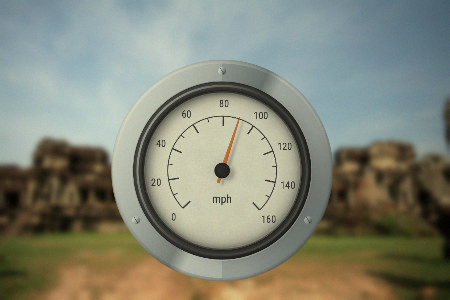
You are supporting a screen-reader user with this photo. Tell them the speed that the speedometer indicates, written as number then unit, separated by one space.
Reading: 90 mph
